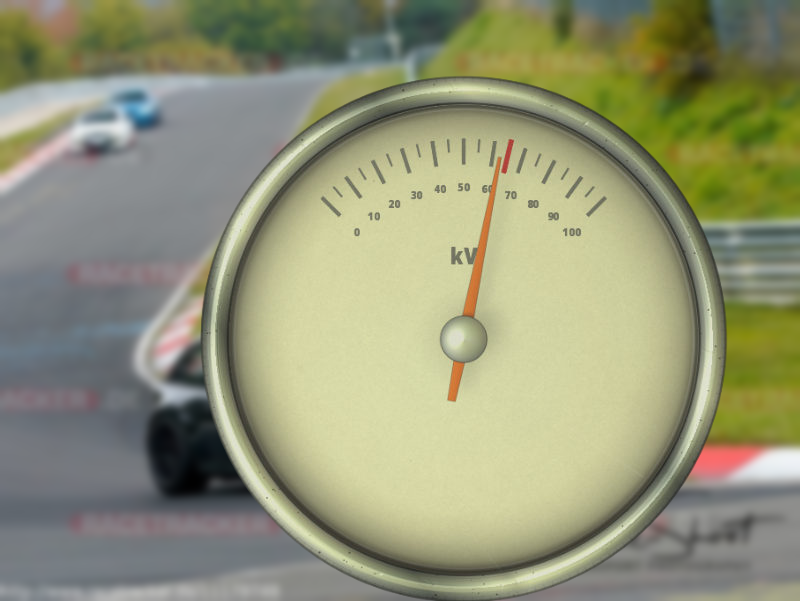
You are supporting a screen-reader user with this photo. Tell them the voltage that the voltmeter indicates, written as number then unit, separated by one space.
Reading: 62.5 kV
